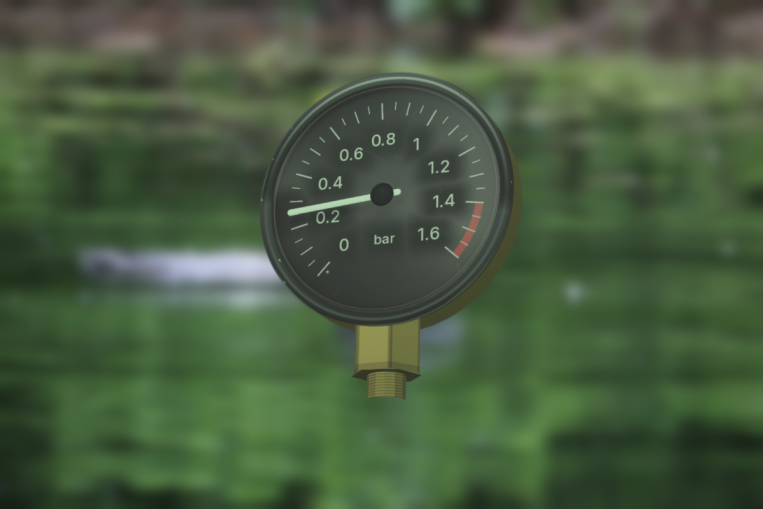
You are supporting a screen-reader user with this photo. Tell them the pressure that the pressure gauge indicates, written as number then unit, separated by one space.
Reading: 0.25 bar
